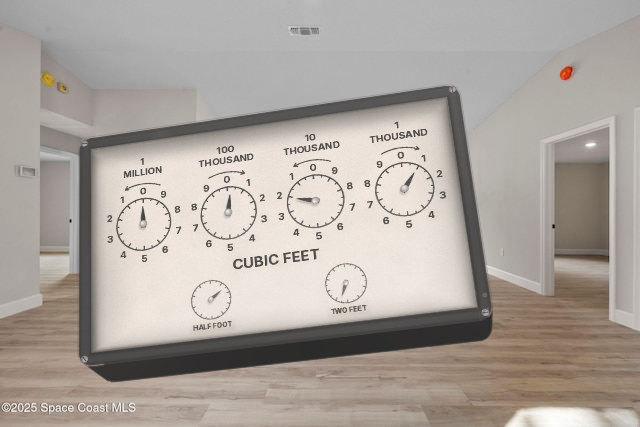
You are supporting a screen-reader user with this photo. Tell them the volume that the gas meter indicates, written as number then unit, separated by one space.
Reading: 2100 ft³
